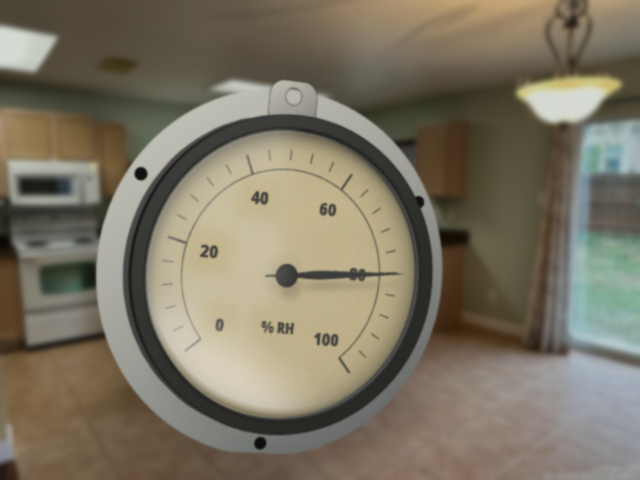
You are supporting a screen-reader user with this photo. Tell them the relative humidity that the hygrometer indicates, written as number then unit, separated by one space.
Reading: 80 %
